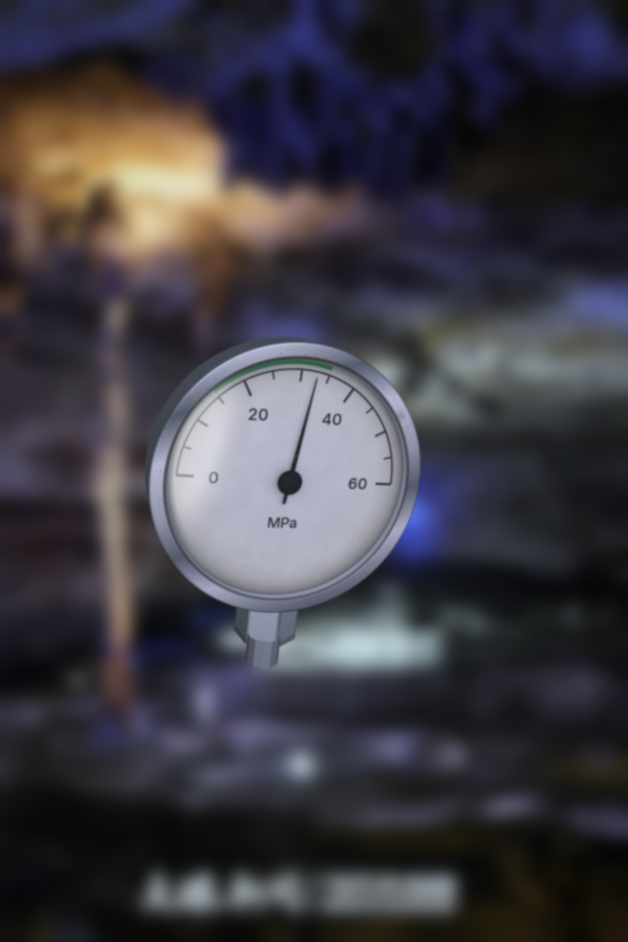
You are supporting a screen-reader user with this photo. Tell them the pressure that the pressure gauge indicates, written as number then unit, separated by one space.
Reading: 32.5 MPa
